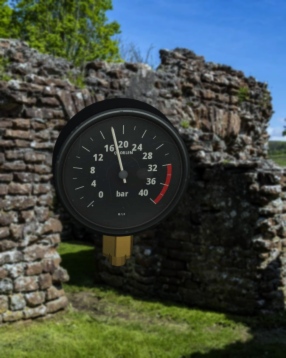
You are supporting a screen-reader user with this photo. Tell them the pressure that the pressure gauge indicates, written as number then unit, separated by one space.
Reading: 18 bar
